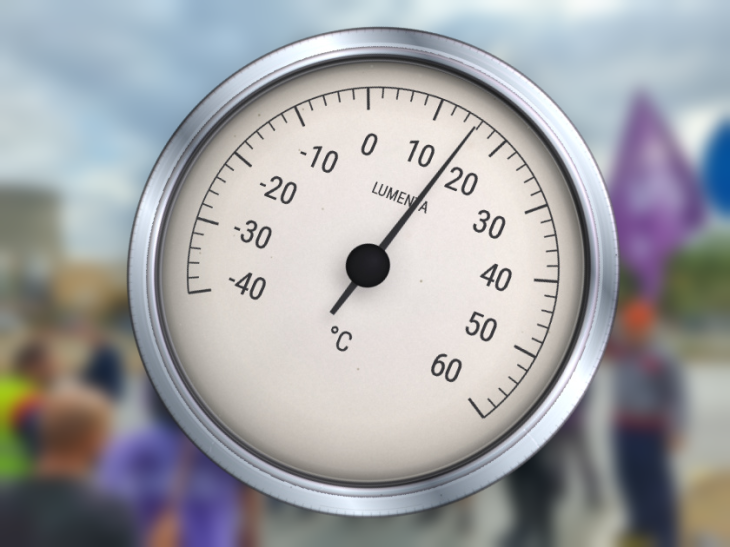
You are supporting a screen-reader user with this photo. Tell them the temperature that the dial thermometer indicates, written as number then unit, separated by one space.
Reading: 16 °C
